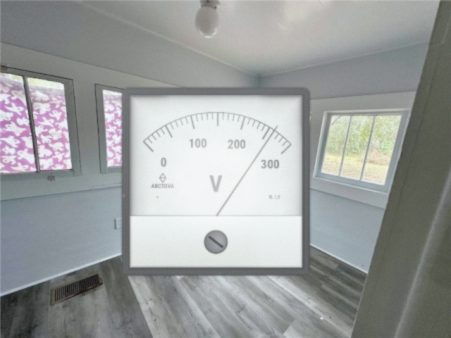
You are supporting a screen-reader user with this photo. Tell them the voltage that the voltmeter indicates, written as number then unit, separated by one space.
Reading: 260 V
